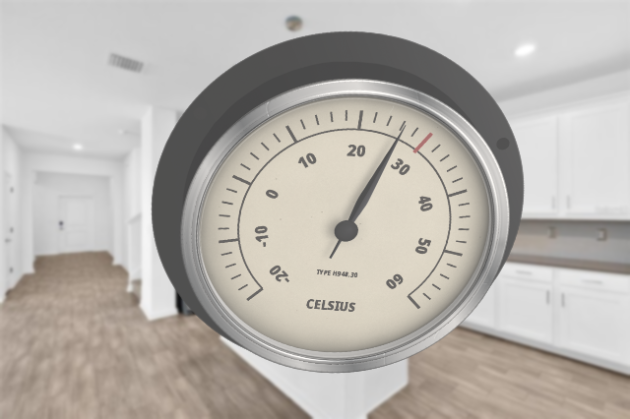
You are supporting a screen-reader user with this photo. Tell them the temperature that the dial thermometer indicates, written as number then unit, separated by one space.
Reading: 26 °C
